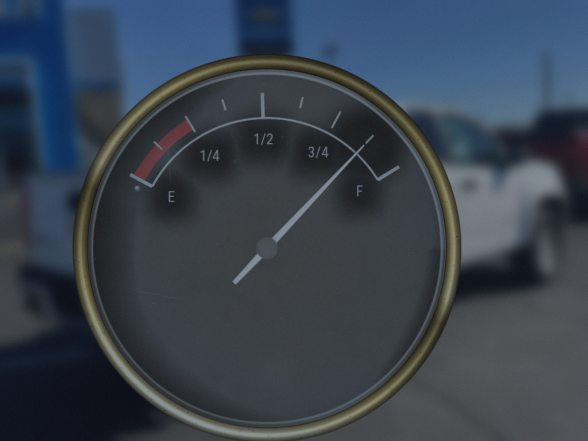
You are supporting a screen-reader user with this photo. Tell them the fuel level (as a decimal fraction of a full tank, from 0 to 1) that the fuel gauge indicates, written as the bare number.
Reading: 0.875
